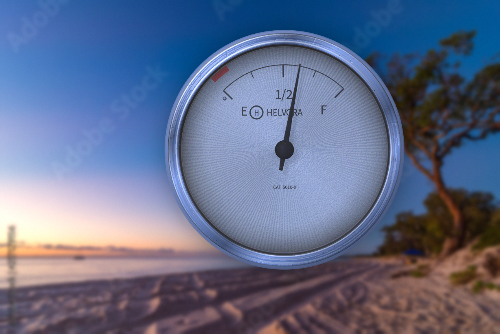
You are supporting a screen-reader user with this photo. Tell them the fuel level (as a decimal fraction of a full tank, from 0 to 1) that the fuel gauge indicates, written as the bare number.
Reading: 0.625
